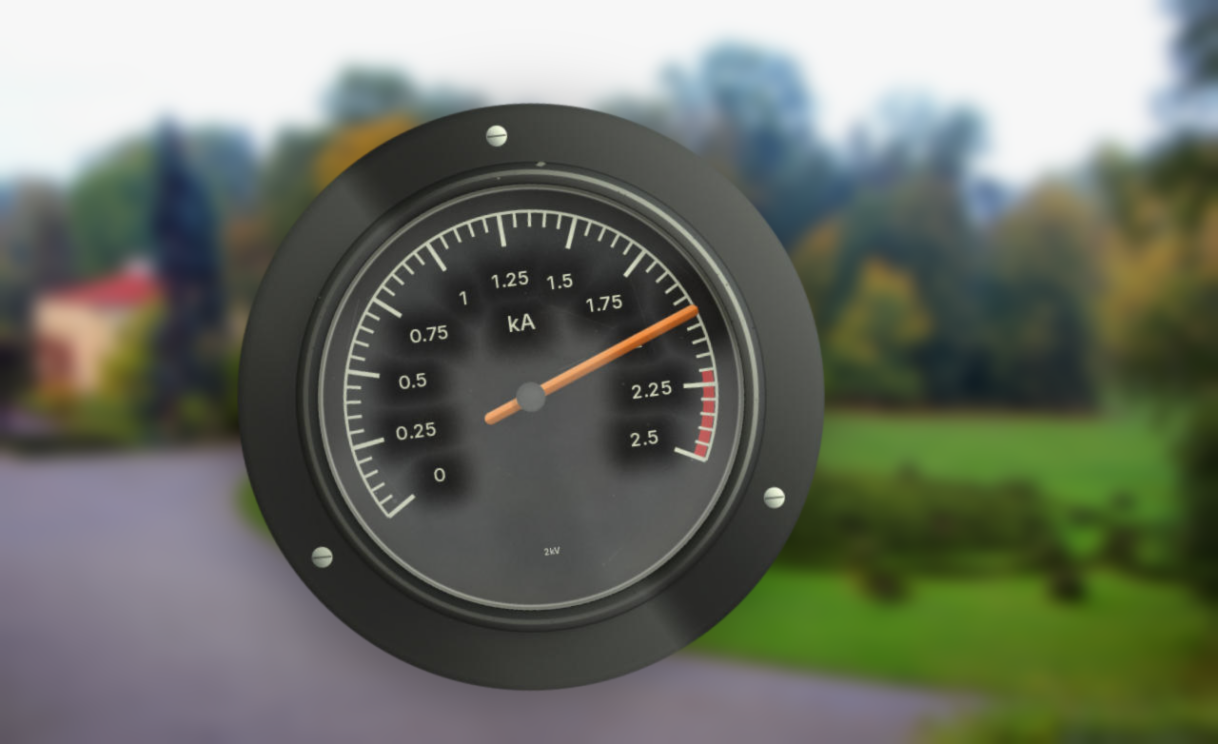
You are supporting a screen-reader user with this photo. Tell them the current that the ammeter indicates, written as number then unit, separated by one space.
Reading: 2 kA
